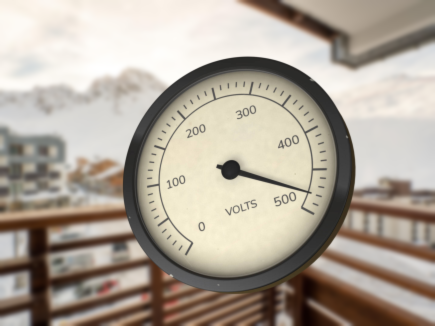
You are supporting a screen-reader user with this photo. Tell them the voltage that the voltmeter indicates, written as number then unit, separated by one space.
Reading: 480 V
